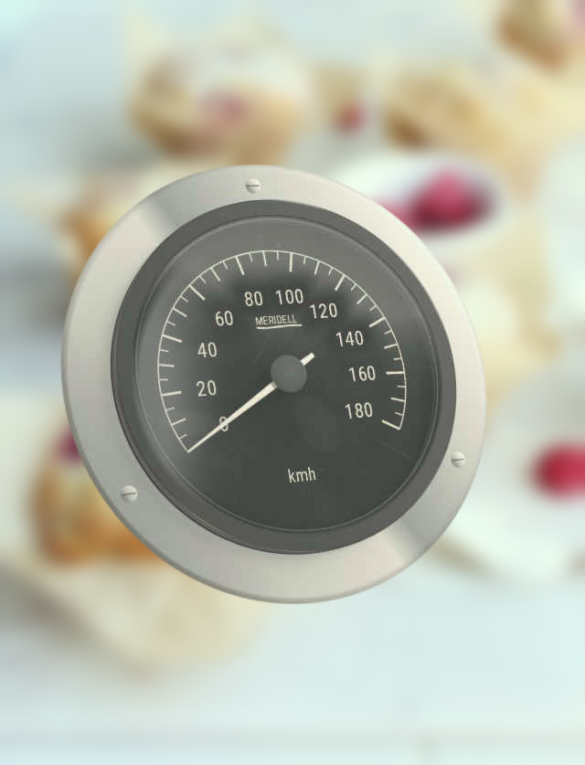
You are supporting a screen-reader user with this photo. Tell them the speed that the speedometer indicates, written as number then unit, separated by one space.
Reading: 0 km/h
